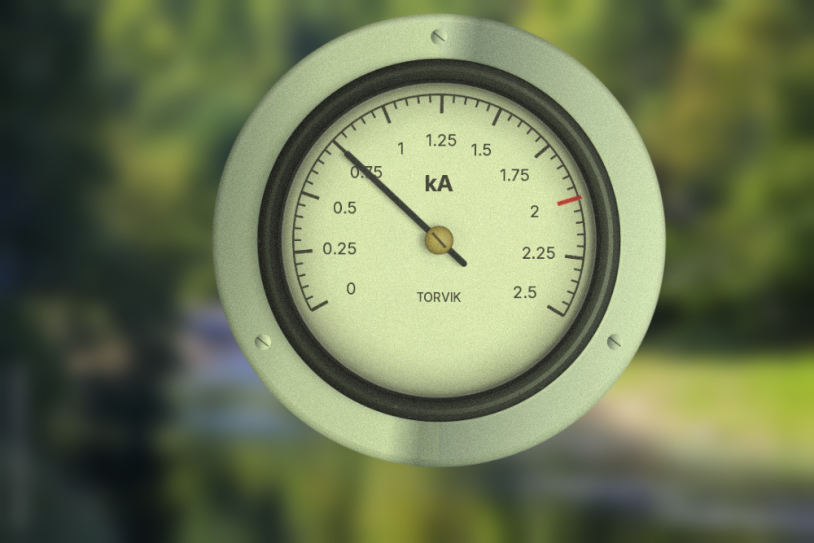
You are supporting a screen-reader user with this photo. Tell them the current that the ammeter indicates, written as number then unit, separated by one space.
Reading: 0.75 kA
